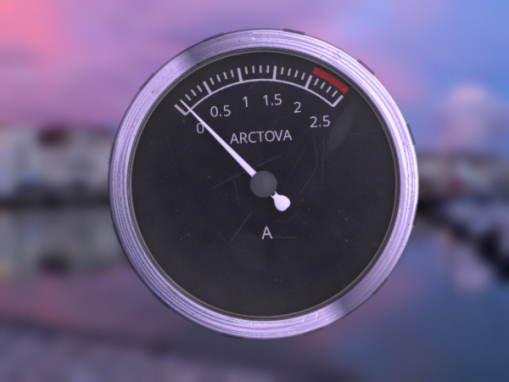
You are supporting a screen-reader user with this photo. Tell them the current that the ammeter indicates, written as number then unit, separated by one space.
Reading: 0.1 A
